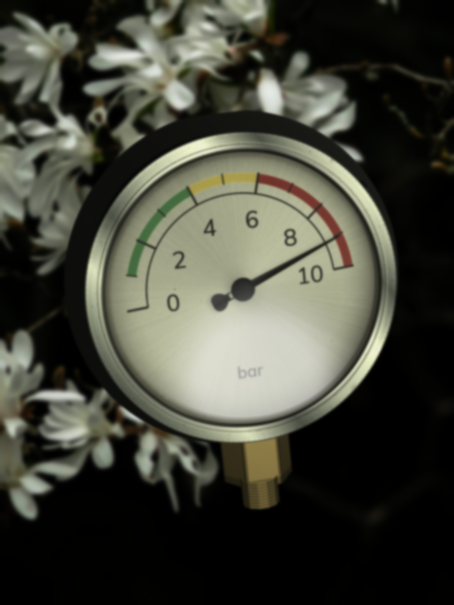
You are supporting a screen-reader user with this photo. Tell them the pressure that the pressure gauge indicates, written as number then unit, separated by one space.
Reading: 9 bar
